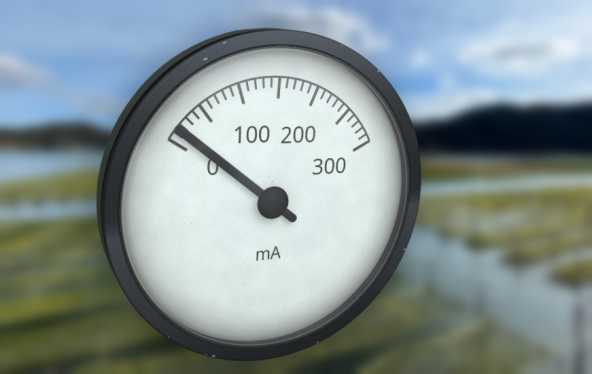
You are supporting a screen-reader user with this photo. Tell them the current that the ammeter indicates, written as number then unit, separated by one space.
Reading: 15 mA
